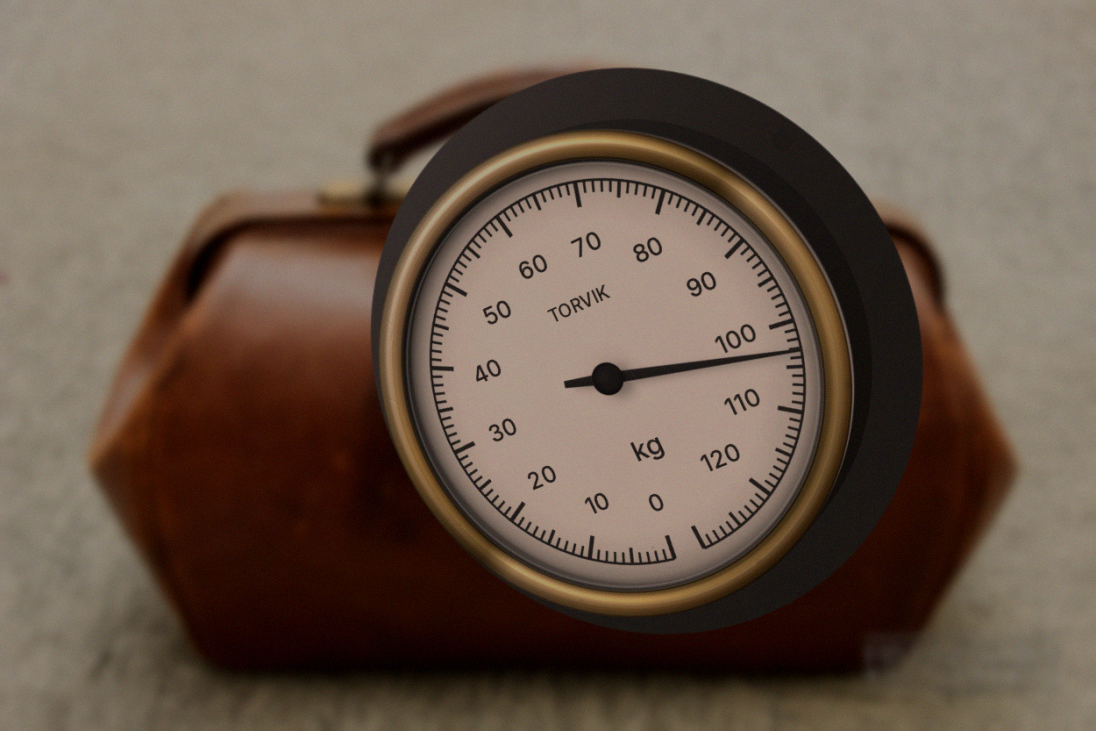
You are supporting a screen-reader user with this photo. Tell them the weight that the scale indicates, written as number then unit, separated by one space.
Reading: 103 kg
